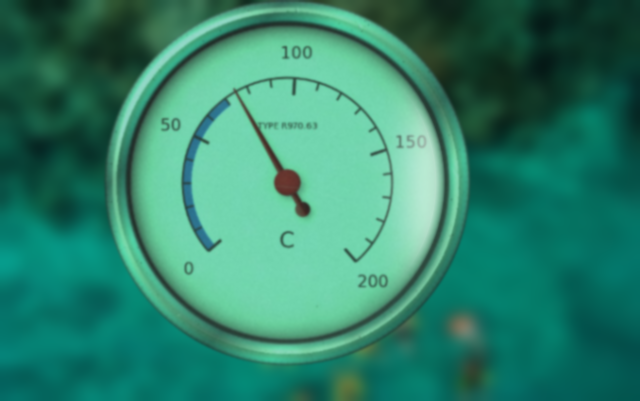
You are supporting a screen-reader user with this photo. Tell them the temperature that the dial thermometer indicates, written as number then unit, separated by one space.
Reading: 75 °C
